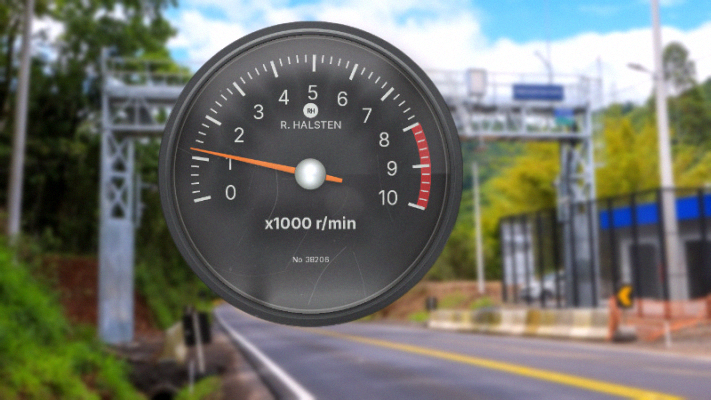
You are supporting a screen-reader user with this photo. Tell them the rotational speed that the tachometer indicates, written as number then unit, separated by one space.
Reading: 1200 rpm
